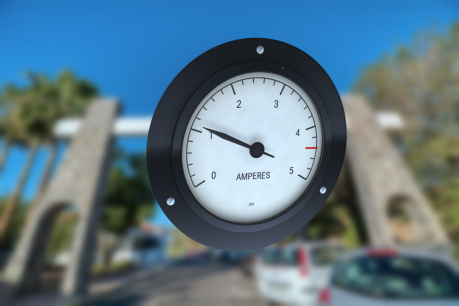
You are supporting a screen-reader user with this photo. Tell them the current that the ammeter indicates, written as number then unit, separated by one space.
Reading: 1.1 A
